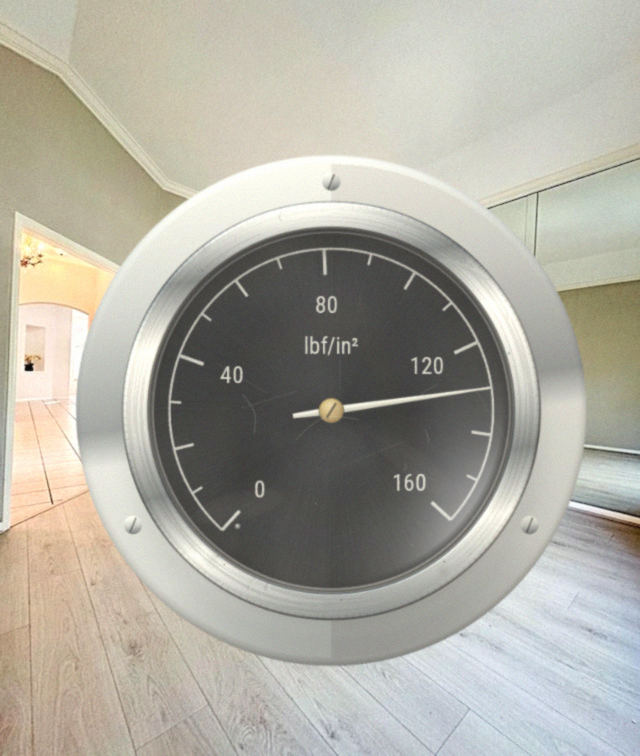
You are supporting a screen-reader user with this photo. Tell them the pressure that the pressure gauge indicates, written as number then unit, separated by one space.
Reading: 130 psi
